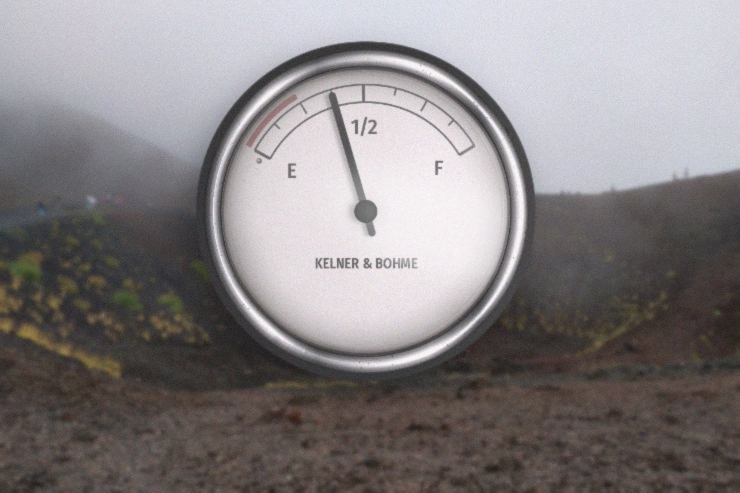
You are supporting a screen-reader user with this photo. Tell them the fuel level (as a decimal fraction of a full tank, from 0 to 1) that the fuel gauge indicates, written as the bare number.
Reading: 0.375
